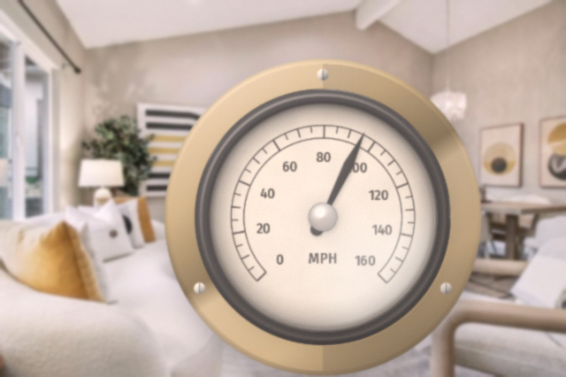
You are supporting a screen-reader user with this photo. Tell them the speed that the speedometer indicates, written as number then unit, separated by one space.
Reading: 95 mph
